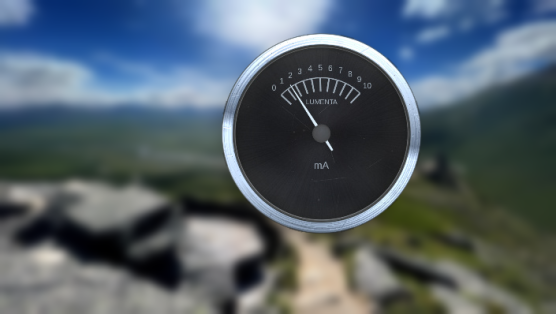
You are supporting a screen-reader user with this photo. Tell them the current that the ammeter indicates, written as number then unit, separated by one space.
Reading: 1.5 mA
